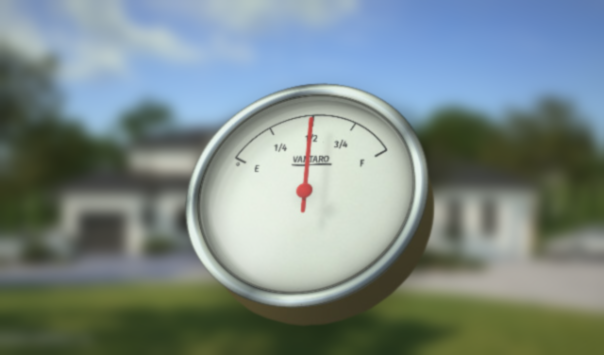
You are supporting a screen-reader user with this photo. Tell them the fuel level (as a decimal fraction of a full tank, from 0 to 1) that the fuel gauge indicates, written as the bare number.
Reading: 0.5
